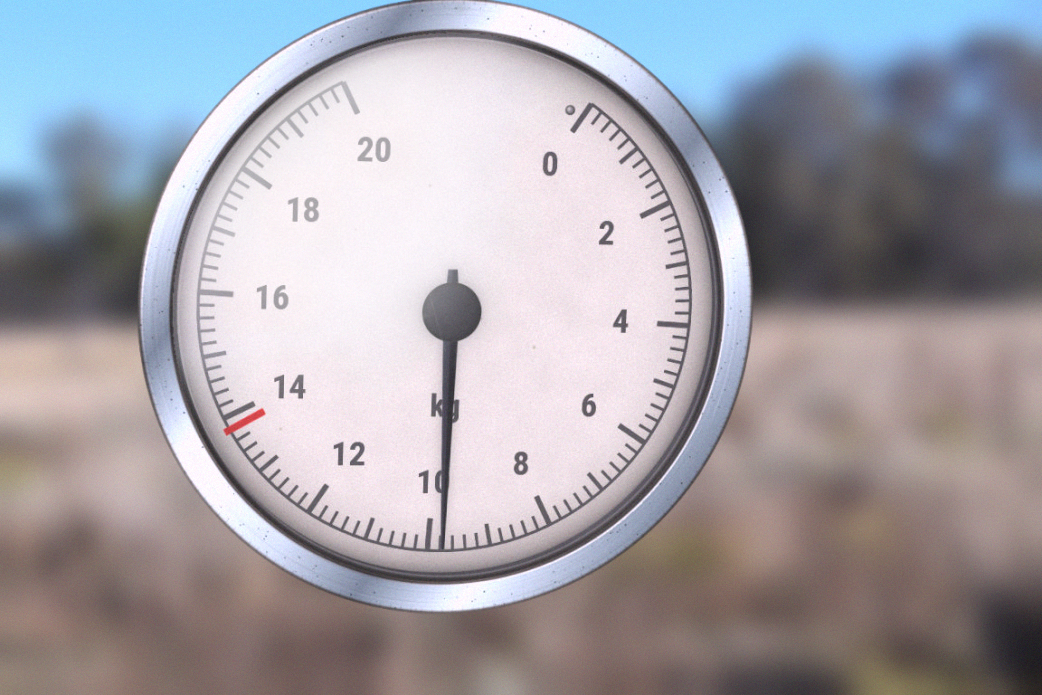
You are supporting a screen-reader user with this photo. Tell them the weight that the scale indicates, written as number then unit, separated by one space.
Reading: 9.8 kg
